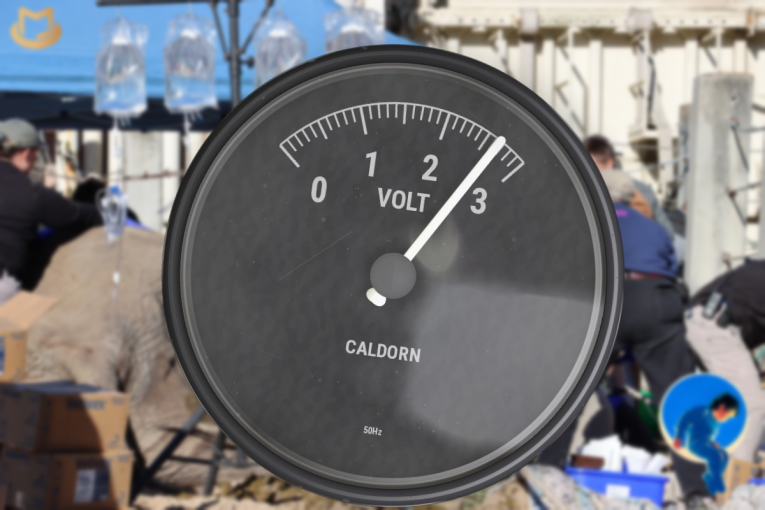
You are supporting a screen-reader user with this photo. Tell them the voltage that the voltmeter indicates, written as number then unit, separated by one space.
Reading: 2.65 V
